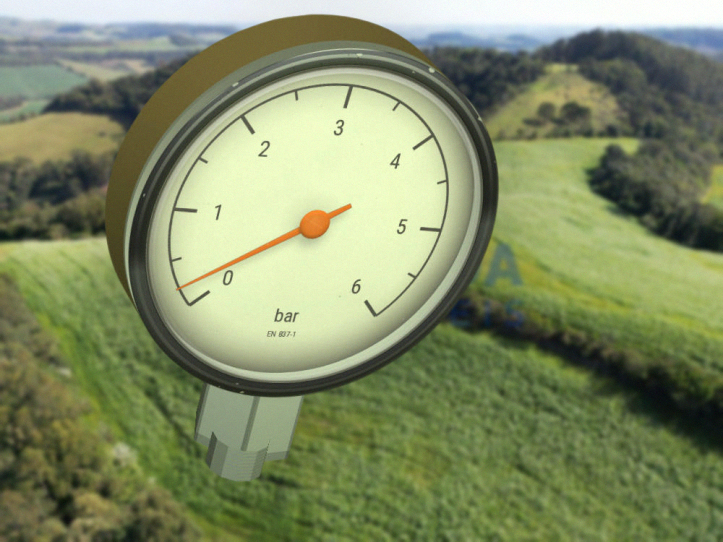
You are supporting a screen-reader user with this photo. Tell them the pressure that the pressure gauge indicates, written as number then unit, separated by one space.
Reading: 0.25 bar
